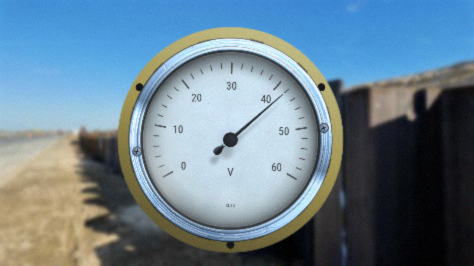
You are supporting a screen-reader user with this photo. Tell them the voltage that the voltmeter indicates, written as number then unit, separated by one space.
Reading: 42 V
